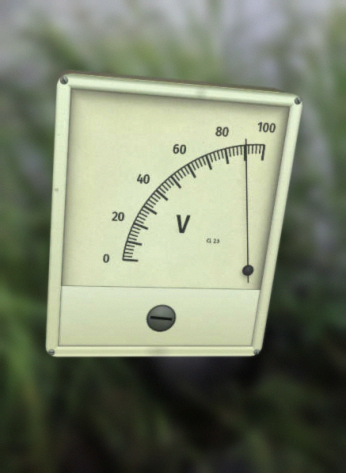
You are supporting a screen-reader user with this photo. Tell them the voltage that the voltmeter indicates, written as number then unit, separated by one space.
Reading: 90 V
